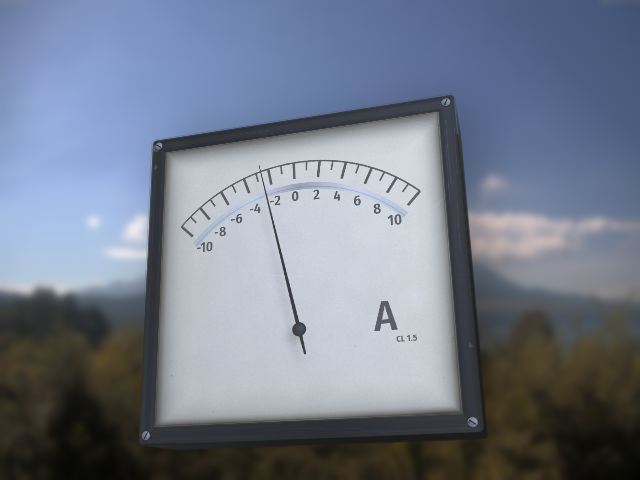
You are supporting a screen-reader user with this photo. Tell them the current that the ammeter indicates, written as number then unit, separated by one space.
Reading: -2.5 A
